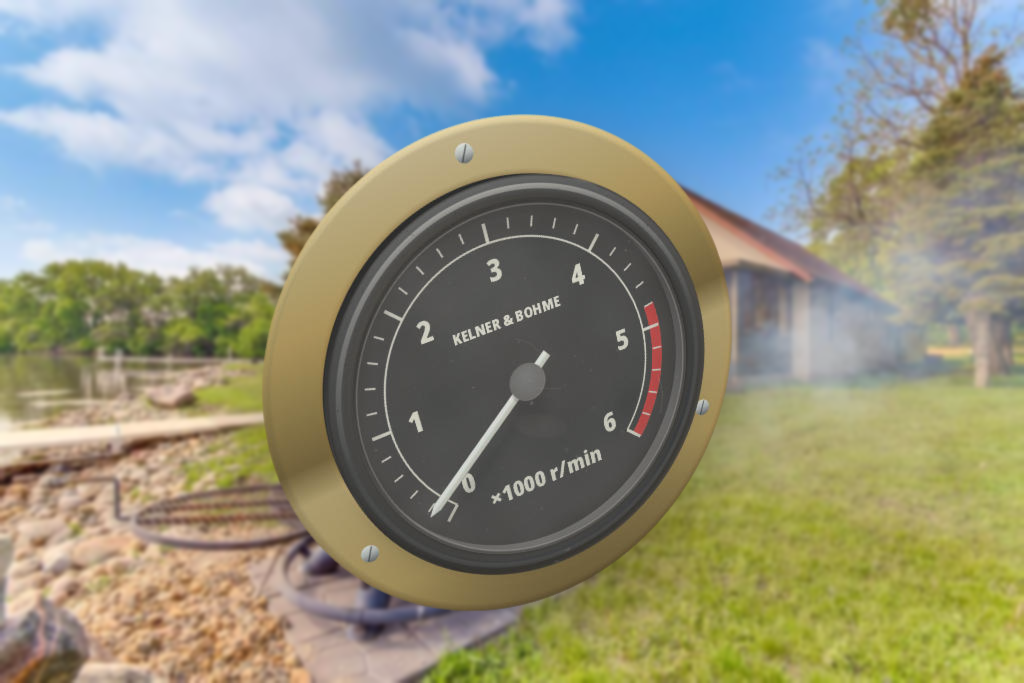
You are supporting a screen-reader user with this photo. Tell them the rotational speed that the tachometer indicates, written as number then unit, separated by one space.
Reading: 200 rpm
